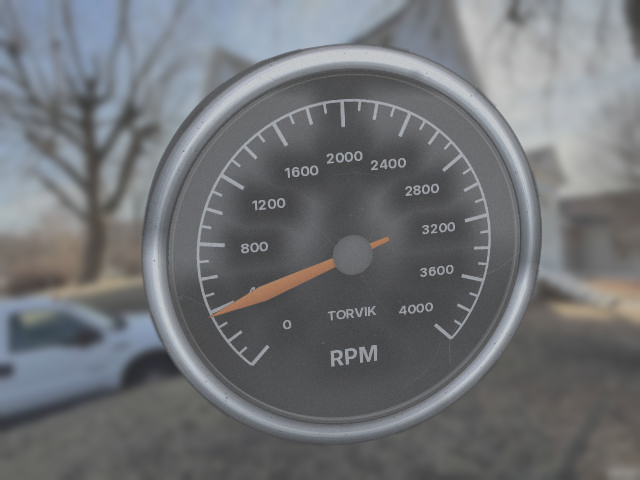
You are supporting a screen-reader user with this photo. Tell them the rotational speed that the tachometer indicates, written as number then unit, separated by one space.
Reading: 400 rpm
